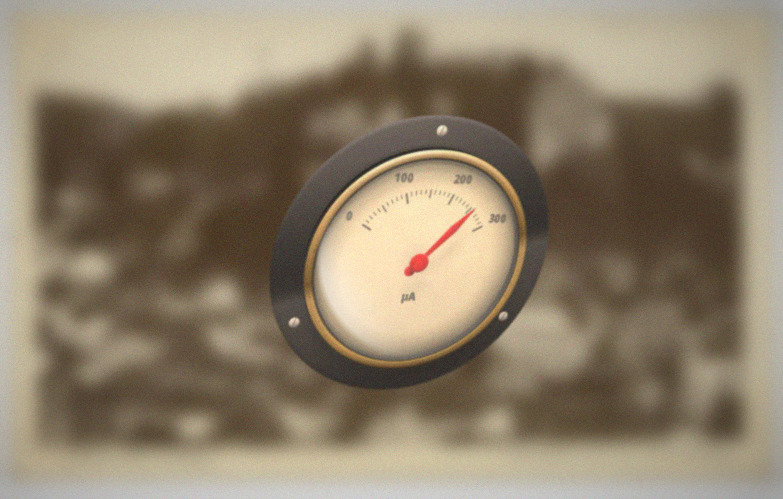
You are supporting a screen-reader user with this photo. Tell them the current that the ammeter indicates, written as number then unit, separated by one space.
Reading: 250 µA
